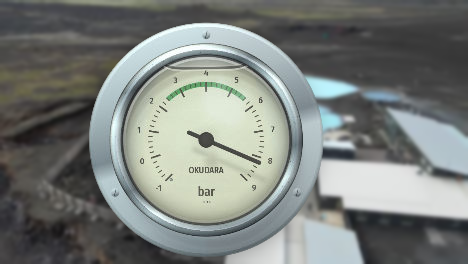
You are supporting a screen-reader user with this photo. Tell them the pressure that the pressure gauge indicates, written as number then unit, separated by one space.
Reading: 8.2 bar
